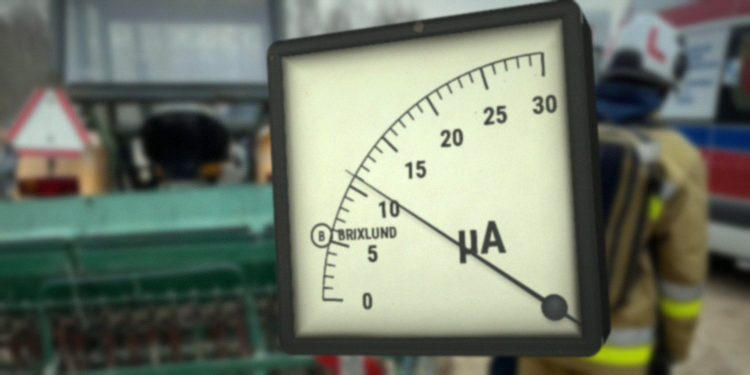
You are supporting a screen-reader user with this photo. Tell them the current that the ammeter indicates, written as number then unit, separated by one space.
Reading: 11 µA
